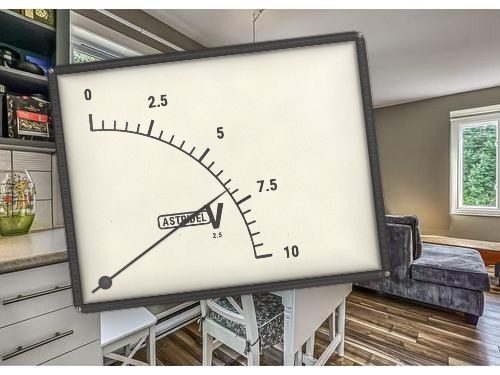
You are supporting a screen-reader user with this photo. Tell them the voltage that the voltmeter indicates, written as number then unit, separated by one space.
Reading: 6.75 V
